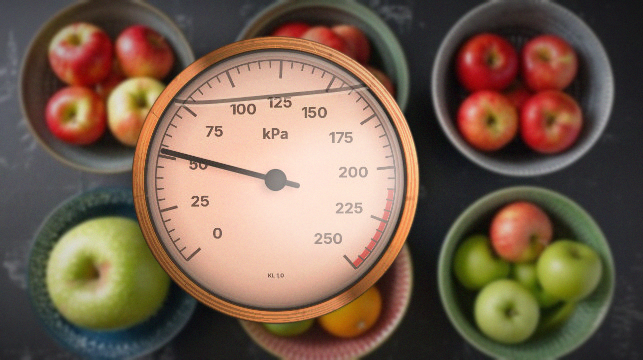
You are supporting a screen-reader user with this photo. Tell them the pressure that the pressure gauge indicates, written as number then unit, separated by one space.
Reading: 52.5 kPa
